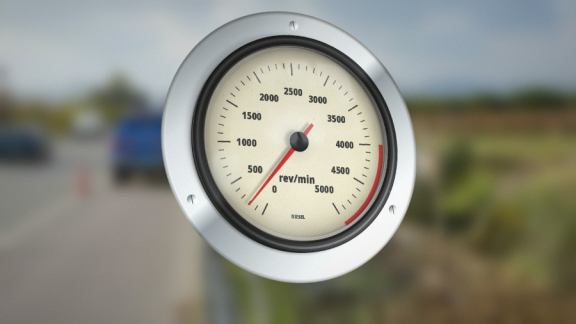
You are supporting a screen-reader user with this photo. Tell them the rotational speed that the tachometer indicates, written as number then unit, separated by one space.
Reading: 200 rpm
